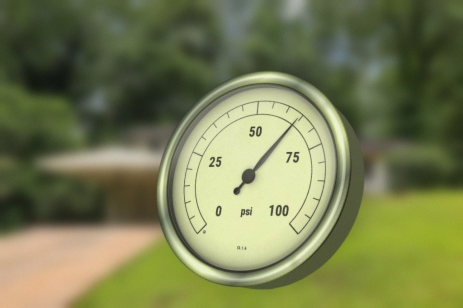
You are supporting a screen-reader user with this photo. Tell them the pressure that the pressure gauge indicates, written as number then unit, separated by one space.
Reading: 65 psi
